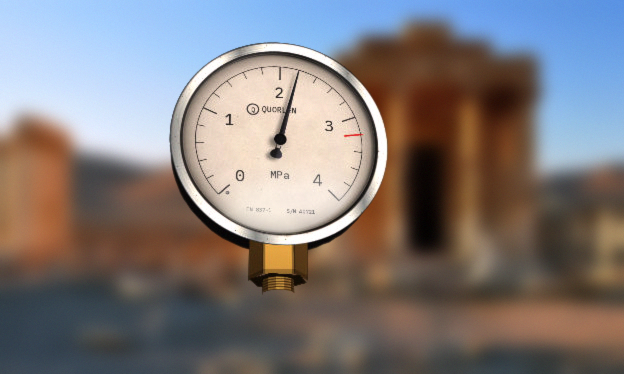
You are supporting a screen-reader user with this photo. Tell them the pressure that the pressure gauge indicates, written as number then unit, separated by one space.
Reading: 2.2 MPa
